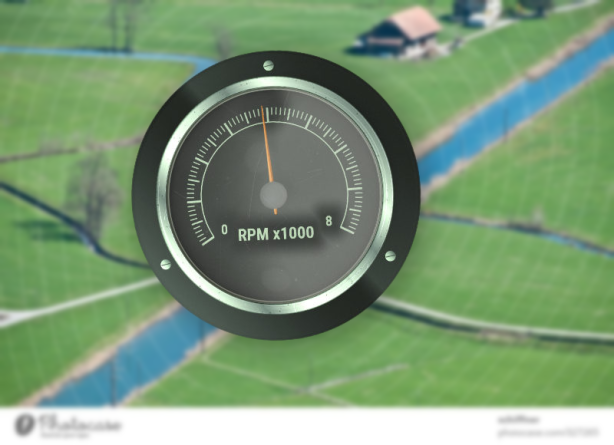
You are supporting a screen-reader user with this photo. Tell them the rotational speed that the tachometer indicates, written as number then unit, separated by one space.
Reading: 3900 rpm
